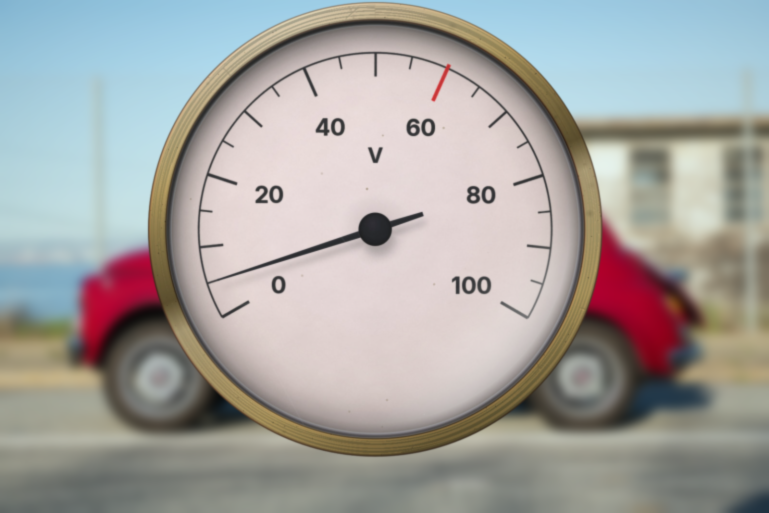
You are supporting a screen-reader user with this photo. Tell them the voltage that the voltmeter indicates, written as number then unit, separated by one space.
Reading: 5 V
